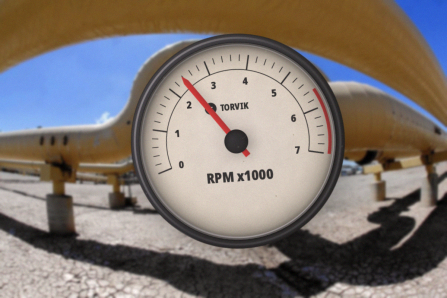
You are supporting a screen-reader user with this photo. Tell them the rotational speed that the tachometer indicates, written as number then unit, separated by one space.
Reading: 2400 rpm
